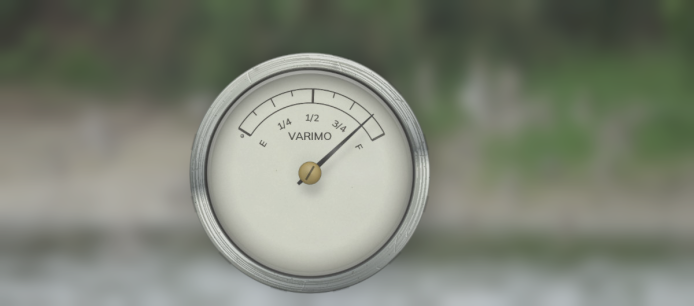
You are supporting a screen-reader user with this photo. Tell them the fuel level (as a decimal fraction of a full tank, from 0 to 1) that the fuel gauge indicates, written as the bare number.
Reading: 0.875
